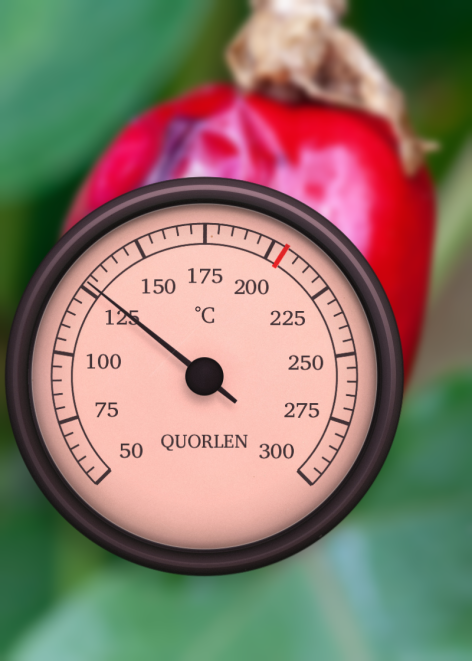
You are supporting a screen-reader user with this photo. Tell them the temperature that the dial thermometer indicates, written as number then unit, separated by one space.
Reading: 127.5 °C
